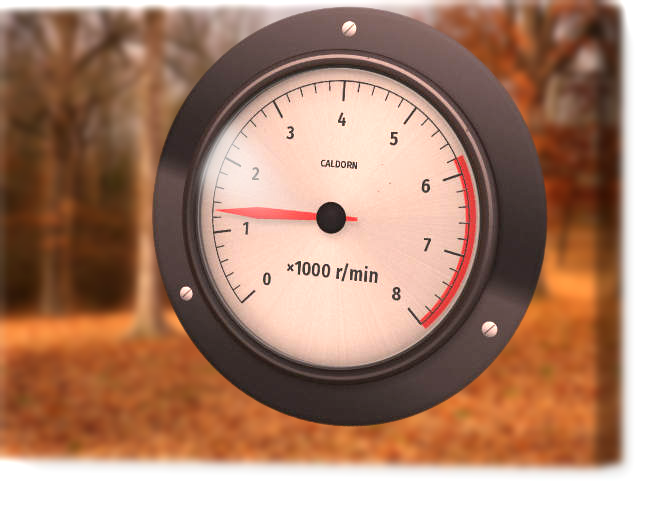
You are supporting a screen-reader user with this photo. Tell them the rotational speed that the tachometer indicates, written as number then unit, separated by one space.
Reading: 1300 rpm
